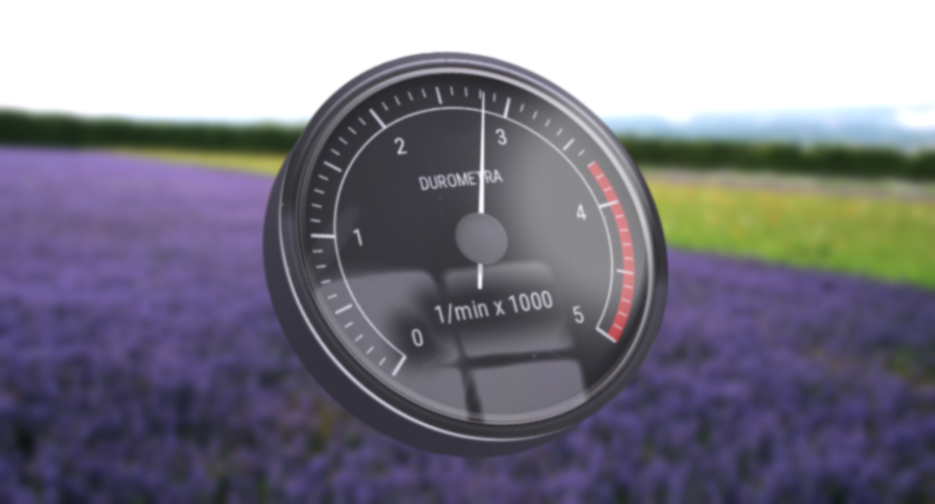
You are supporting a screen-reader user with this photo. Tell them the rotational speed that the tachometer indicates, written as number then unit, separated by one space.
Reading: 2800 rpm
